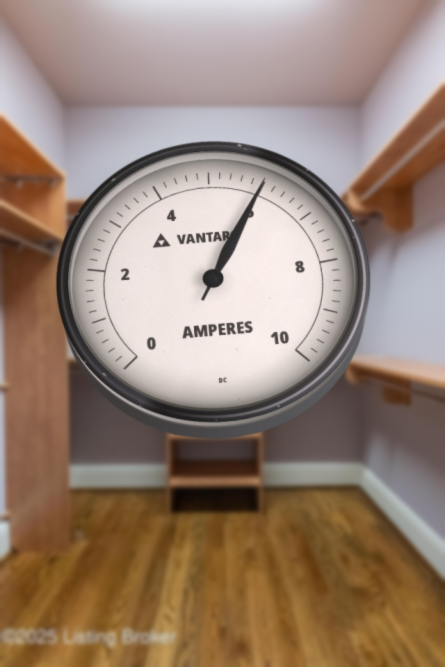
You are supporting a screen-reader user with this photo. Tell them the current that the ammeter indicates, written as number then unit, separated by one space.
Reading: 6 A
